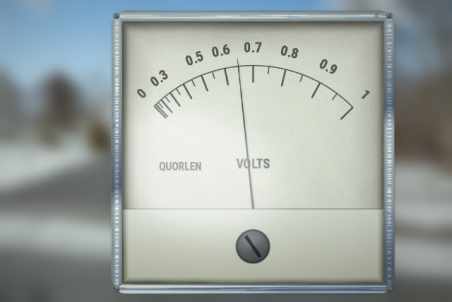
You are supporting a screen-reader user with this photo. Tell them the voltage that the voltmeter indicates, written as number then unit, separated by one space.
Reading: 0.65 V
